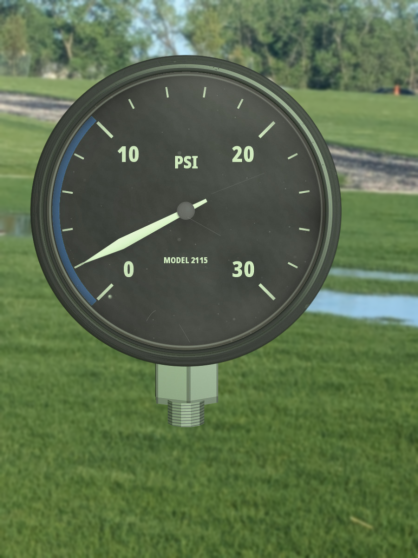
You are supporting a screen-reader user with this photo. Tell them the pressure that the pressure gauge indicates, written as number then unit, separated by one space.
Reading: 2 psi
